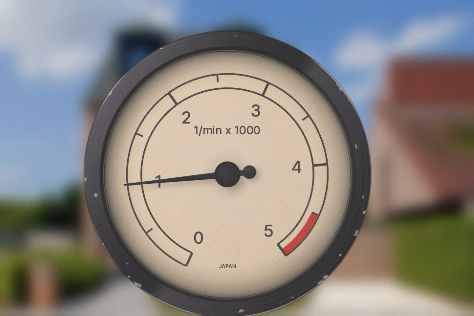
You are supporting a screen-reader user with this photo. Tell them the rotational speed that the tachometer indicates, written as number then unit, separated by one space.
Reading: 1000 rpm
